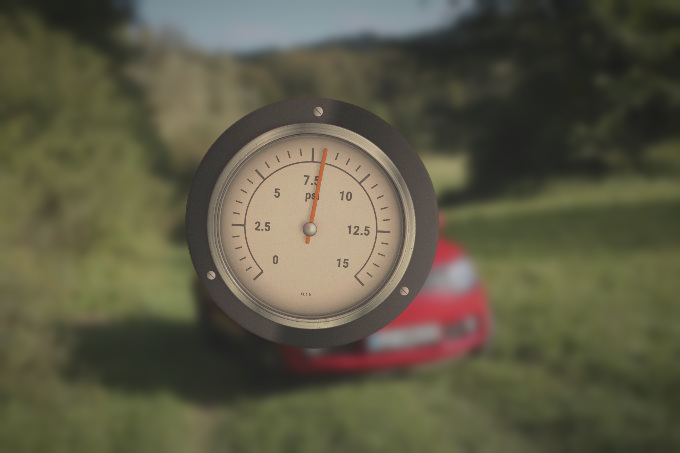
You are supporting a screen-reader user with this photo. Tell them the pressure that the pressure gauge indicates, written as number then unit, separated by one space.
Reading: 8 psi
